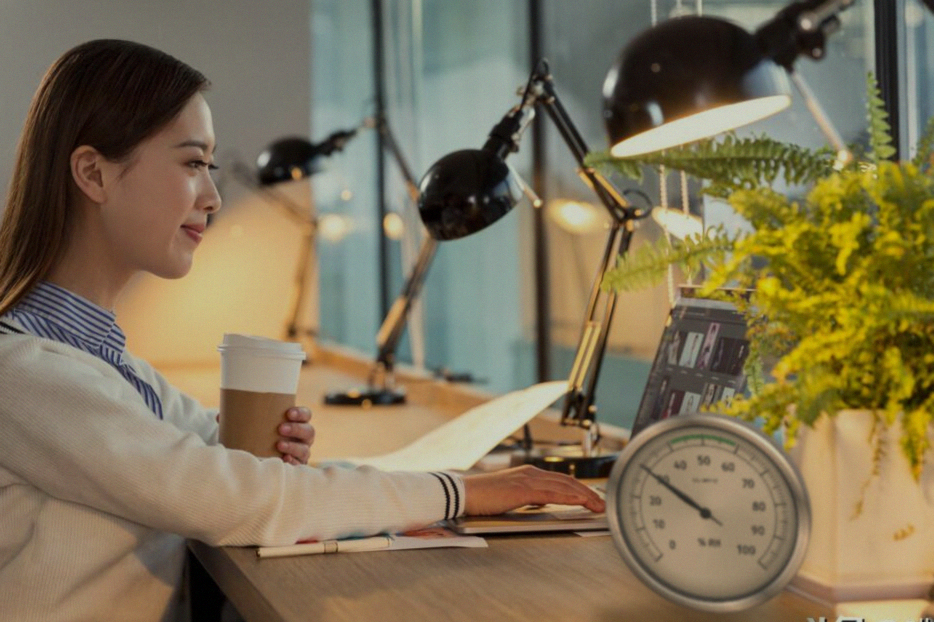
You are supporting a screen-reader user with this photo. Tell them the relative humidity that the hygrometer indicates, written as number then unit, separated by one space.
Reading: 30 %
